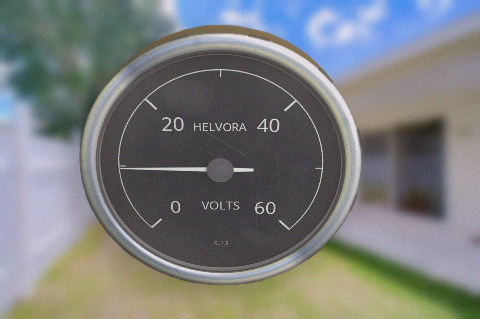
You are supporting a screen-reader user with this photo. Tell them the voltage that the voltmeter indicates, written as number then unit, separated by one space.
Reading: 10 V
